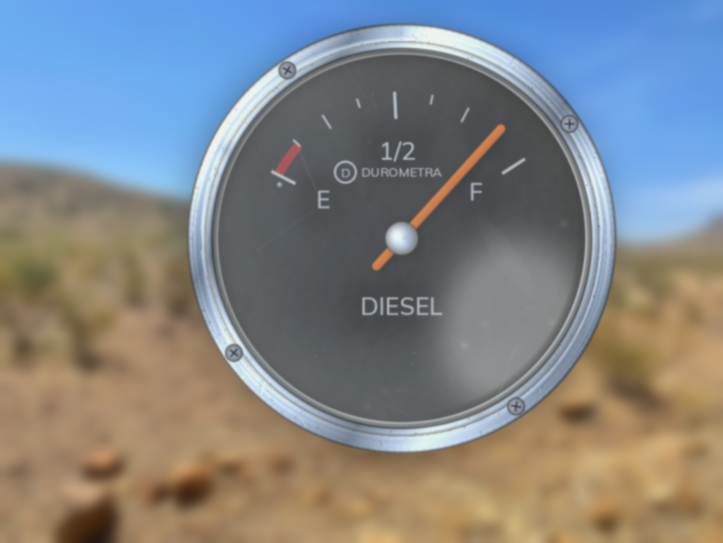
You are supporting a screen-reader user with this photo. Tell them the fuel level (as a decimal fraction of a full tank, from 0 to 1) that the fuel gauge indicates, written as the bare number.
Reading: 0.875
